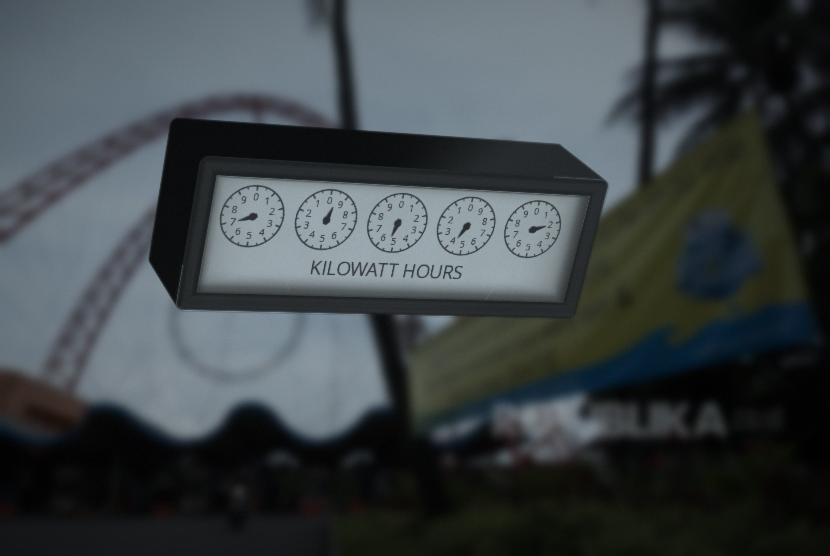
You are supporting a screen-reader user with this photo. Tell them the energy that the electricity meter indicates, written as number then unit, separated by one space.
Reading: 69542 kWh
